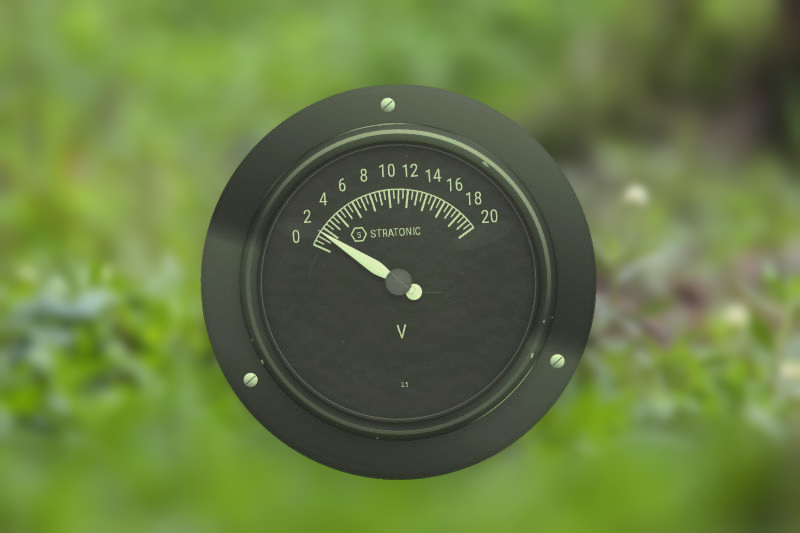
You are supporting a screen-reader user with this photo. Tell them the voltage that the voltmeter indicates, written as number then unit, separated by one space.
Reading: 1.5 V
